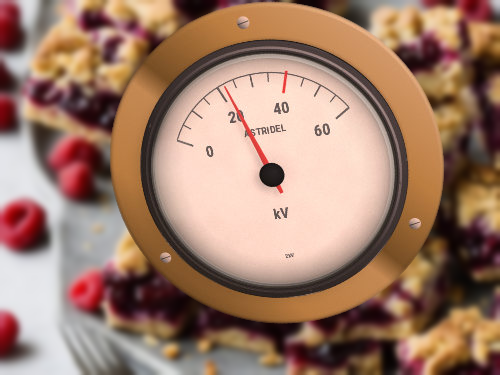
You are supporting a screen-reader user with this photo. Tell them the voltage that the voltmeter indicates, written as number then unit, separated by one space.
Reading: 22.5 kV
